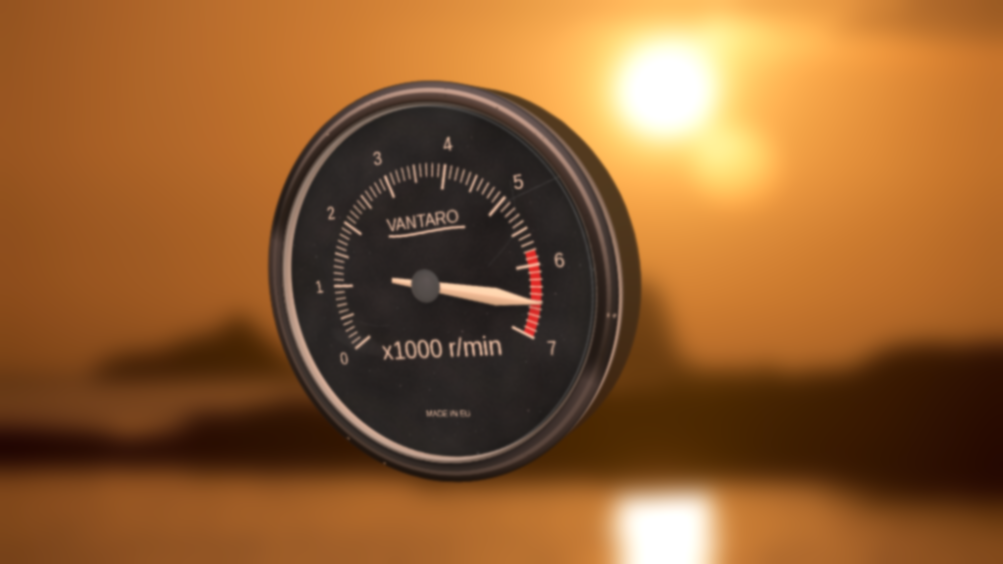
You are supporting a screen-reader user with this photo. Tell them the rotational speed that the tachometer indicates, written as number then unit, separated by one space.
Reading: 6500 rpm
